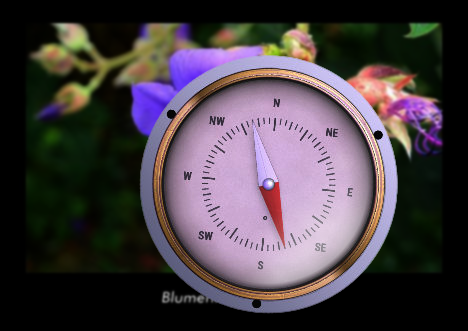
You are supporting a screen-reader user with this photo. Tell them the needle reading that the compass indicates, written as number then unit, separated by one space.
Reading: 160 °
